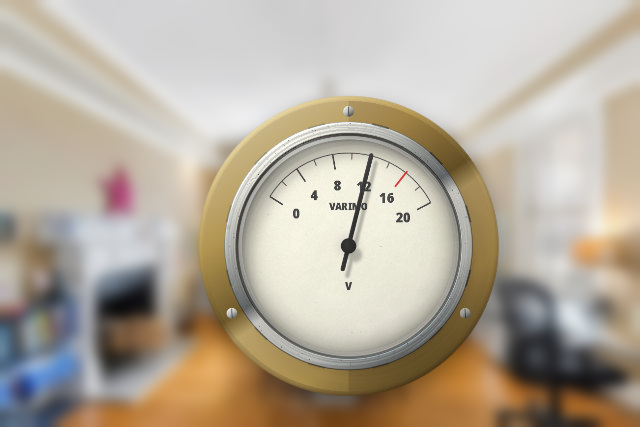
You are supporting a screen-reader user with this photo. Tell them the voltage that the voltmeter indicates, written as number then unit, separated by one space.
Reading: 12 V
